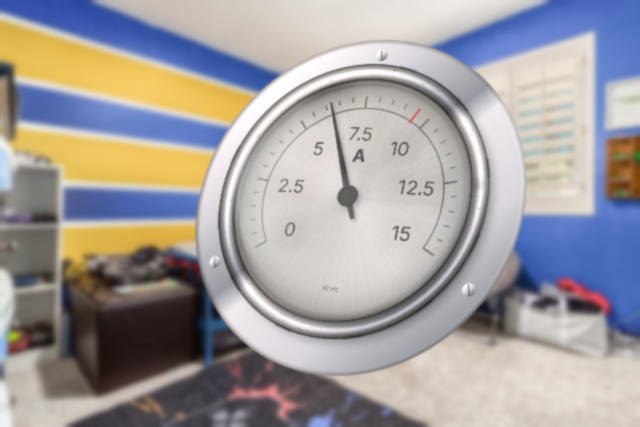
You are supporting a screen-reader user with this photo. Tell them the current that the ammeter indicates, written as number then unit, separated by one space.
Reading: 6.25 A
